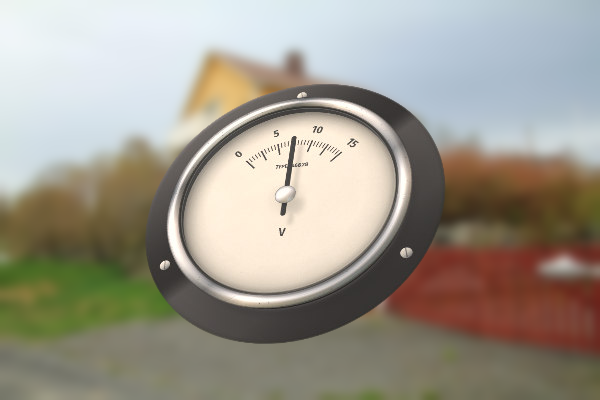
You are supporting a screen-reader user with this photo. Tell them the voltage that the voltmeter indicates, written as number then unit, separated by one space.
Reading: 7.5 V
